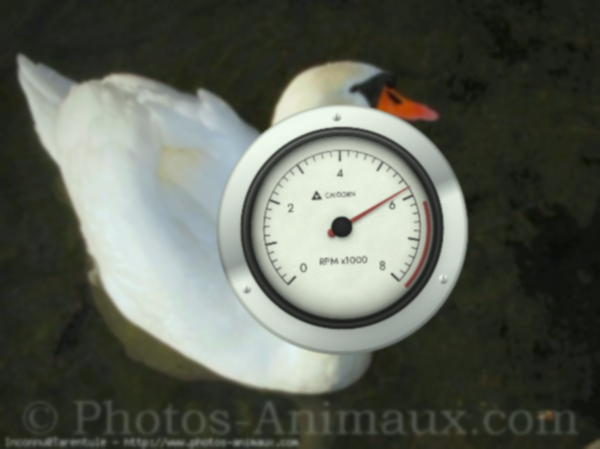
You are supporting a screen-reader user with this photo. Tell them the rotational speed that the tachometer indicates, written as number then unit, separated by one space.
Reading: 5800 rpm
